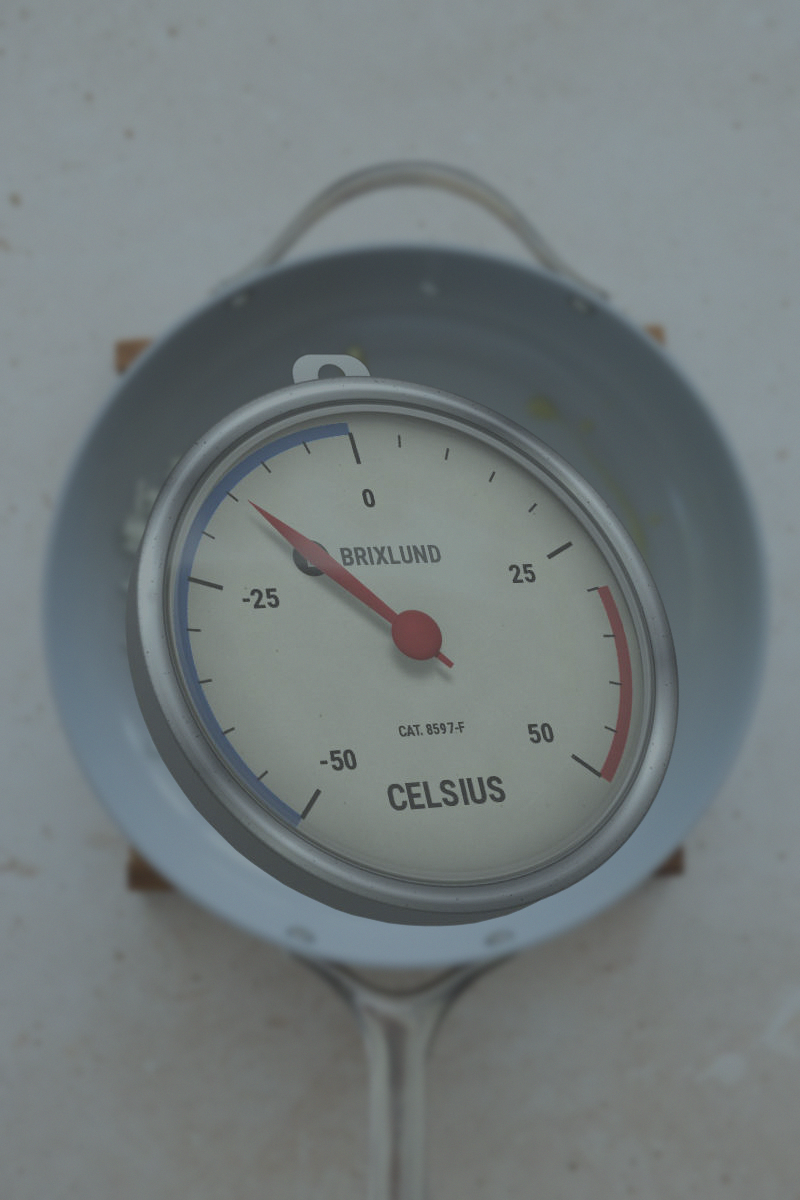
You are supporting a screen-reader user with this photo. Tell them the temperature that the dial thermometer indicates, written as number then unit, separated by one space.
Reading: -15 °C
